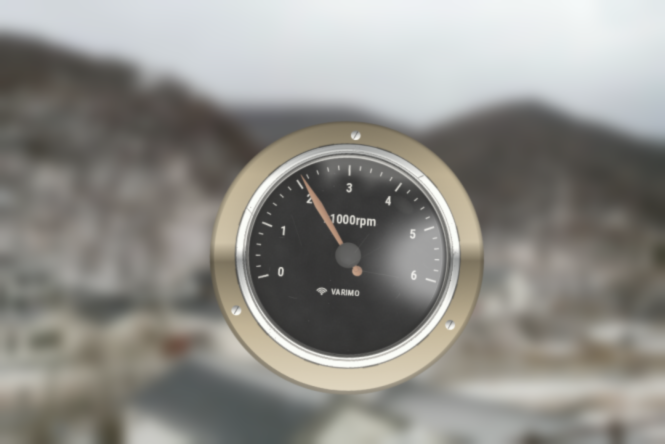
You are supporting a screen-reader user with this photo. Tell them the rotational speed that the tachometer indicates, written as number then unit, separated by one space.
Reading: 2100 rpm
